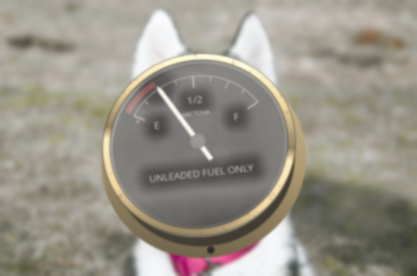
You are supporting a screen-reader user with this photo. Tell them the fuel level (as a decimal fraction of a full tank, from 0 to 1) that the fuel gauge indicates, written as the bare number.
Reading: 0.25
